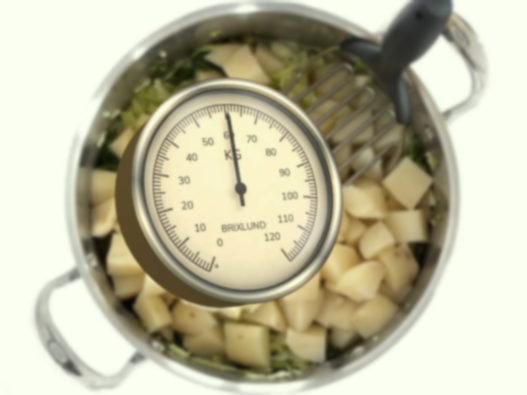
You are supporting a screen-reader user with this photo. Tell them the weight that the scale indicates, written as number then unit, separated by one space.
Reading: 60 kg
